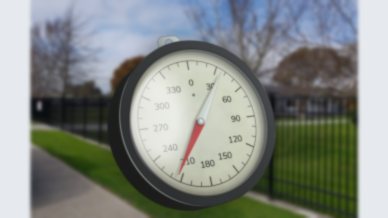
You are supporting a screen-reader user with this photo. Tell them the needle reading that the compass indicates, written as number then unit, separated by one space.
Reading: 215 °
